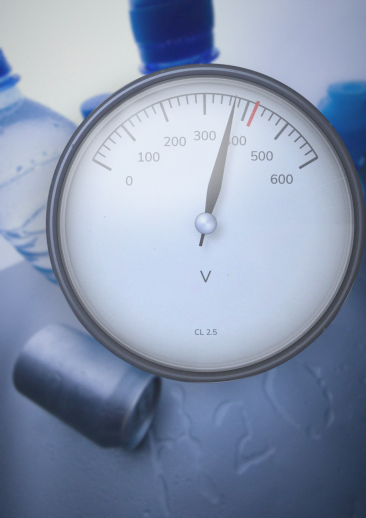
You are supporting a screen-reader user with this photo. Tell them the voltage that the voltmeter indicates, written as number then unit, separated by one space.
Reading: 370 V
